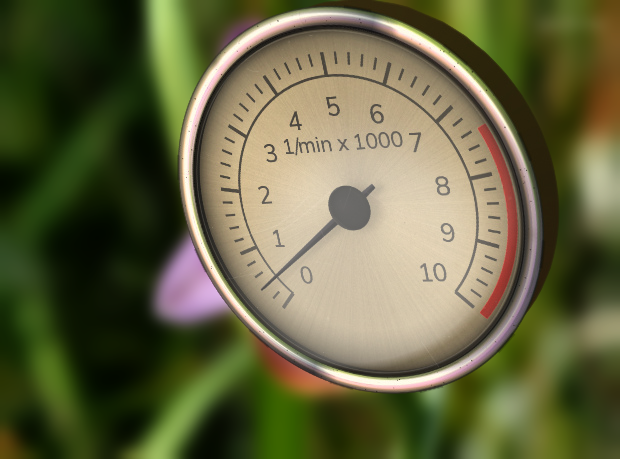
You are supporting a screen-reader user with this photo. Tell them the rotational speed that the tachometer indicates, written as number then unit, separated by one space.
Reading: 400 rpm
